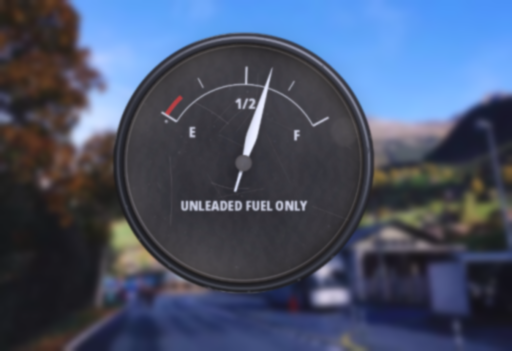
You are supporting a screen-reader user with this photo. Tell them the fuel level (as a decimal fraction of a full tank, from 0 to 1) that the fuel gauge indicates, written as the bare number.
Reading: 0.625
